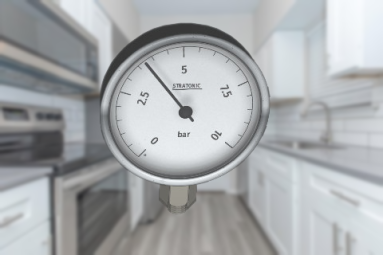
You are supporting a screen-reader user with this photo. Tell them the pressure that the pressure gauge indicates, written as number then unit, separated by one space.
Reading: 3.75 bar
